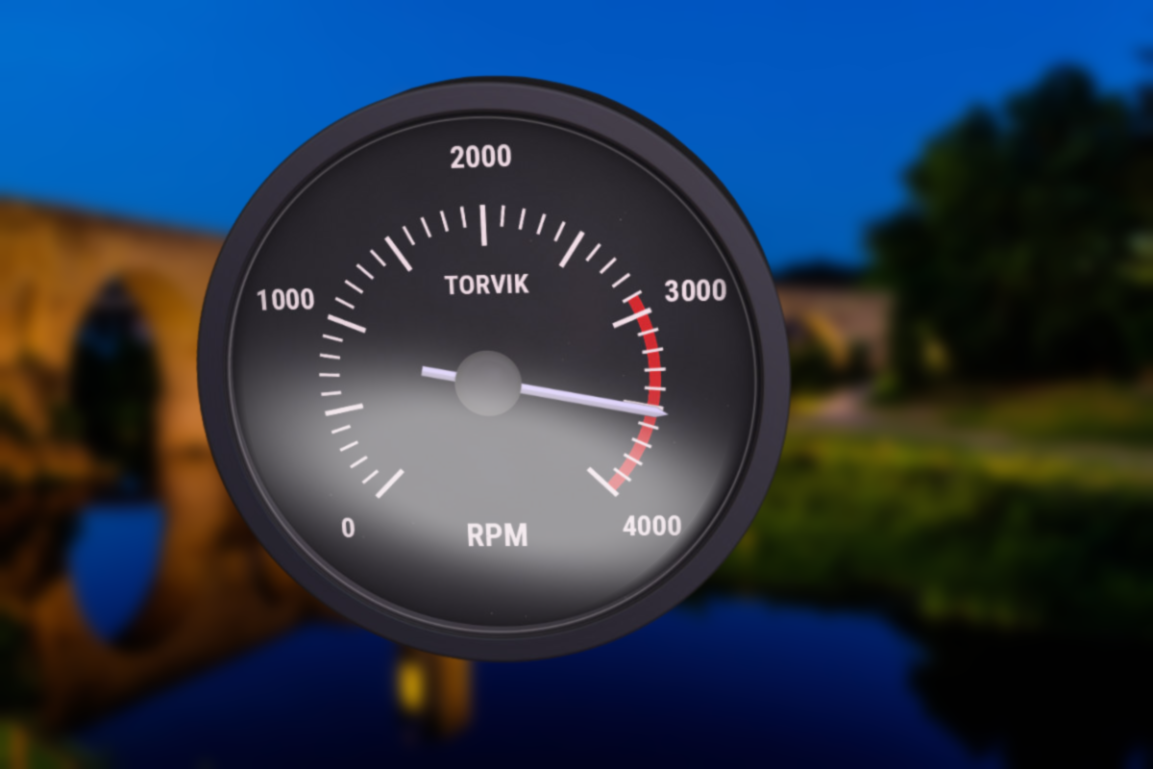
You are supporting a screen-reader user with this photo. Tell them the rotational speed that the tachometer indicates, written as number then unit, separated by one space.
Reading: 3500 rpm
